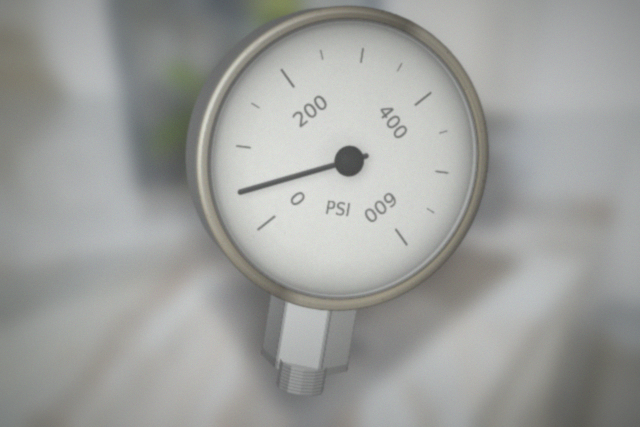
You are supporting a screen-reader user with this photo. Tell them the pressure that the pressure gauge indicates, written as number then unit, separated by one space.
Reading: 50 psi
